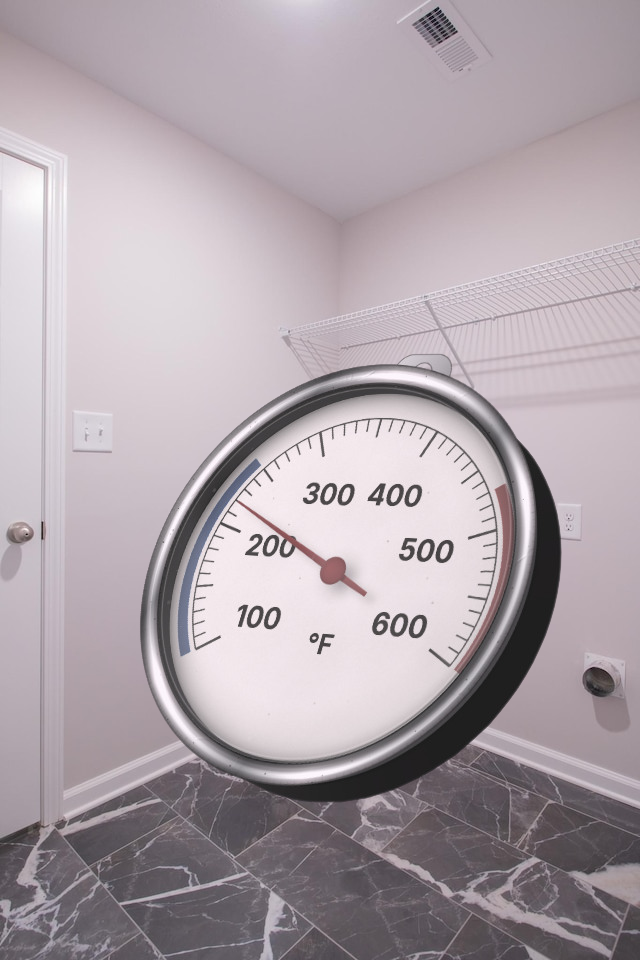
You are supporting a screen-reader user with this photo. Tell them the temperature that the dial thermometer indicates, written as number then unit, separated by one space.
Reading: 220 °F
